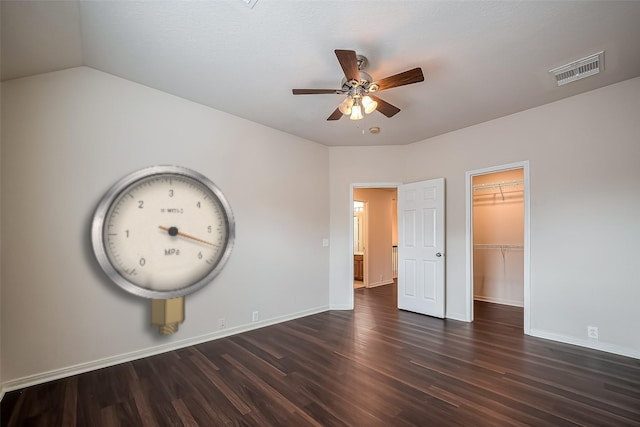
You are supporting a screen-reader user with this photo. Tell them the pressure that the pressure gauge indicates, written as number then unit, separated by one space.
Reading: 5.5 MPa
